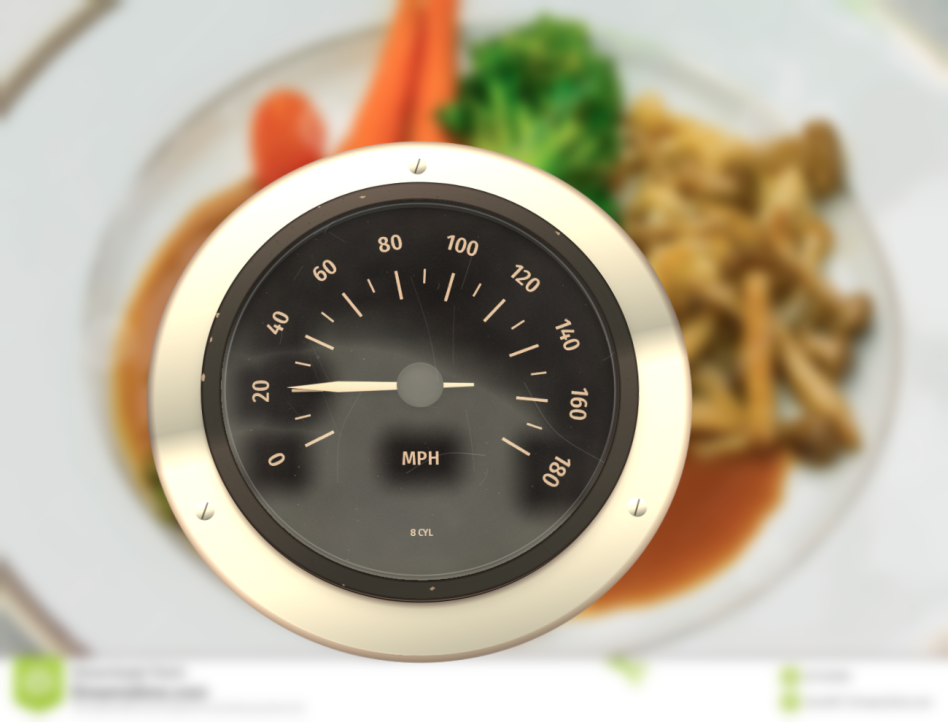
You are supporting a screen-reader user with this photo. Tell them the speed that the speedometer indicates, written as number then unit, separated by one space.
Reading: 20 mph
